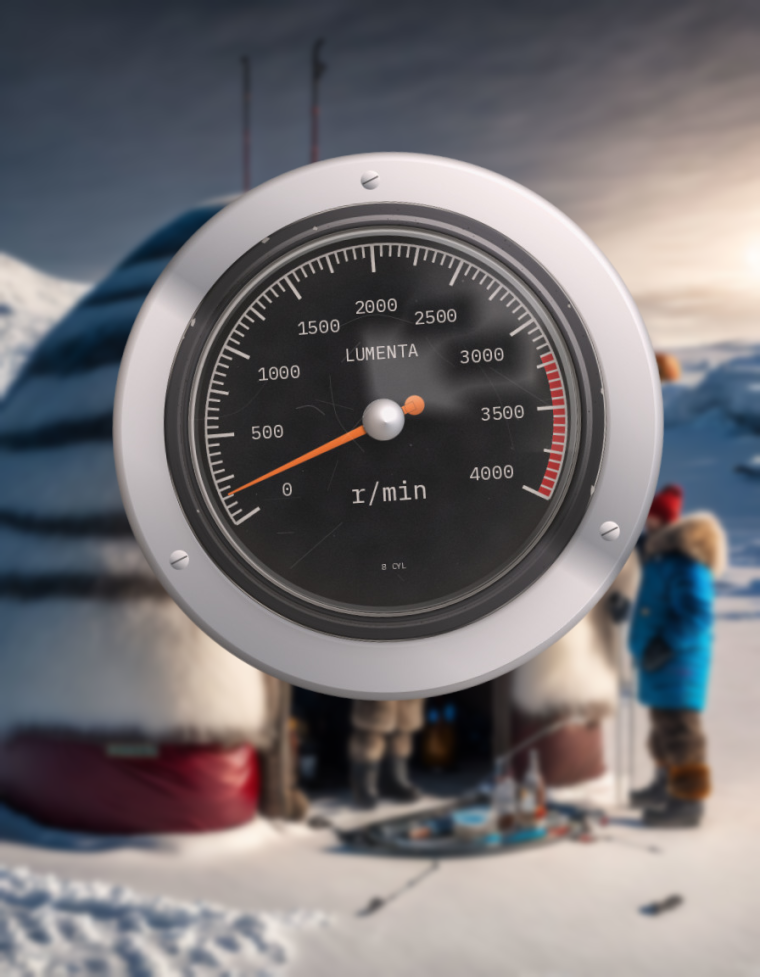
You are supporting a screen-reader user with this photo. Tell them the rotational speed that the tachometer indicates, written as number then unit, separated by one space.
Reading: 150 rpm
